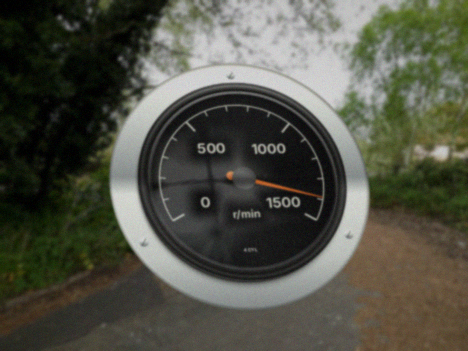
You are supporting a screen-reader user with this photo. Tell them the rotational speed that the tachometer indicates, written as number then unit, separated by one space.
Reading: 1400 rpm
